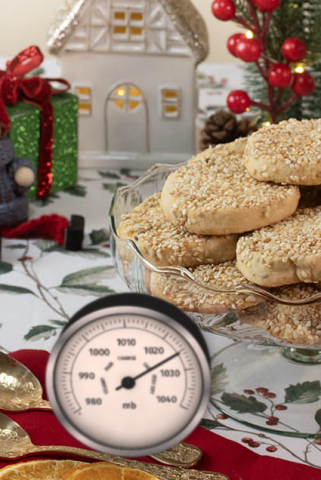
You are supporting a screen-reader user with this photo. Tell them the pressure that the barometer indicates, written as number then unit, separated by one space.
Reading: 1025 mbar
